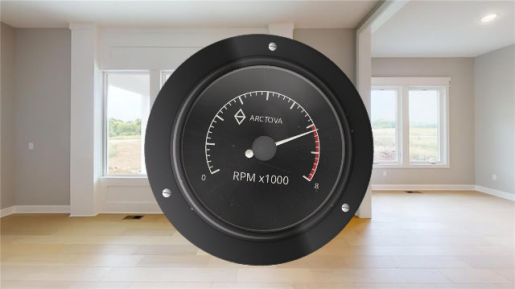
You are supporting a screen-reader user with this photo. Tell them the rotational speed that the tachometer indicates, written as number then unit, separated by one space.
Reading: 6200 rpm
